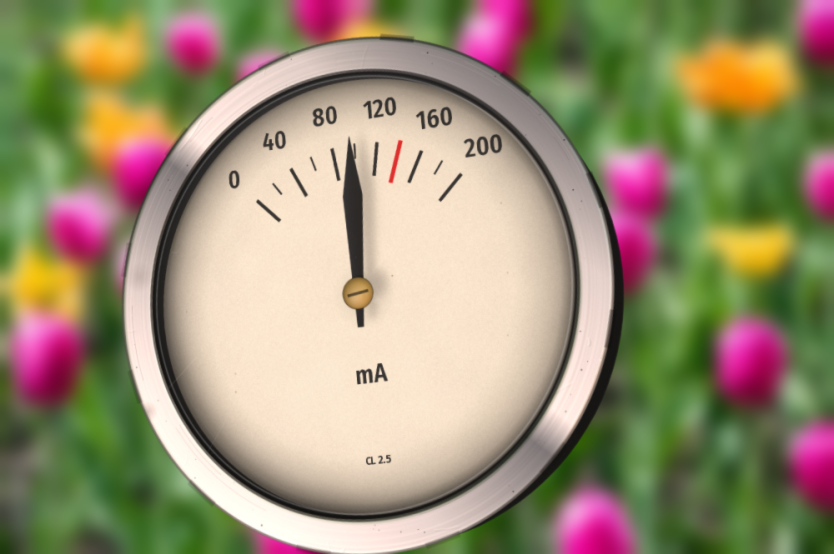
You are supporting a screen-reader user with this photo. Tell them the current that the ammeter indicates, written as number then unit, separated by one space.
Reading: 100 mA
